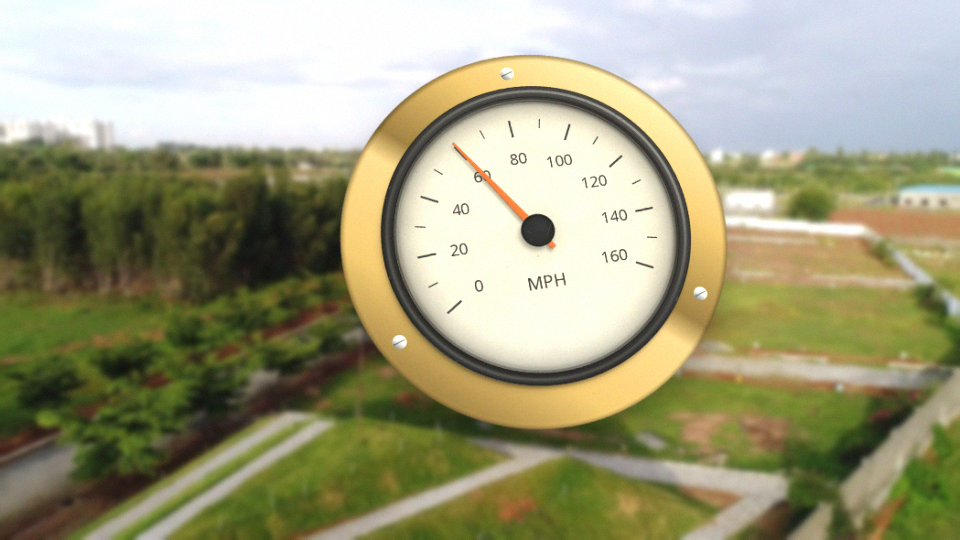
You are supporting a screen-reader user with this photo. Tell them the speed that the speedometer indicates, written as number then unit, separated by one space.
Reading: 60 mph
